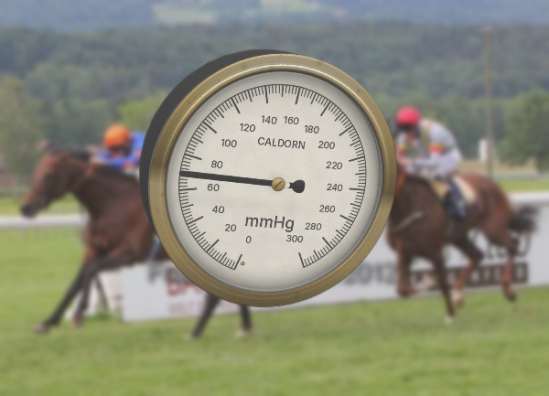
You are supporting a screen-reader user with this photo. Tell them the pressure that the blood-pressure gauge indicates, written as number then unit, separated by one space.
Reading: 70 mmHg
